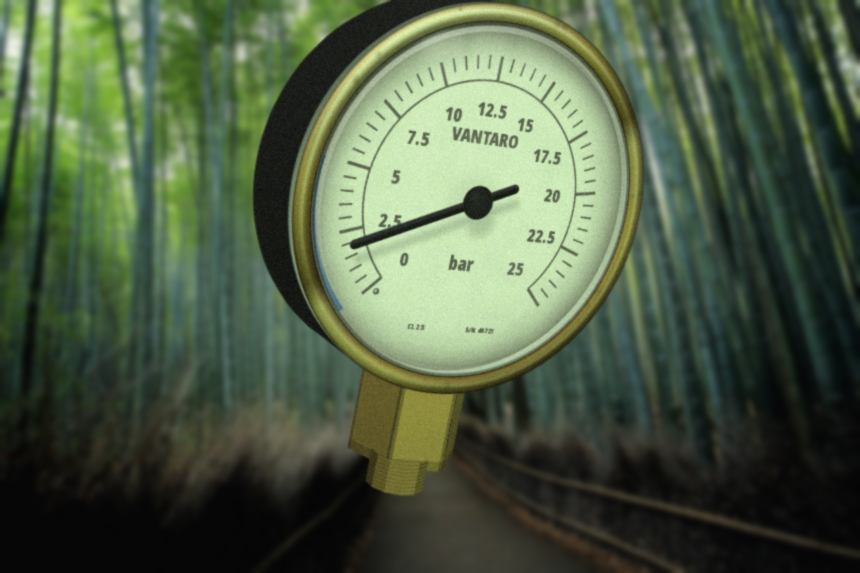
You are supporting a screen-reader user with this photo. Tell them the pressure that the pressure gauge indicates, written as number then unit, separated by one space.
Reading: 2 bar
